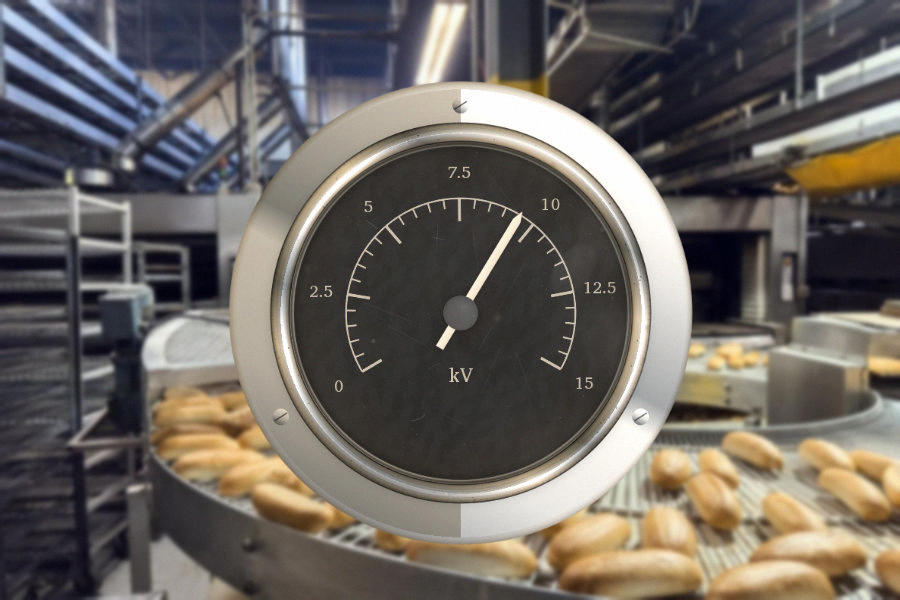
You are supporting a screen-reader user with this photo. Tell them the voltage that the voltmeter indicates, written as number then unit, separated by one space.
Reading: 9.5 kV
